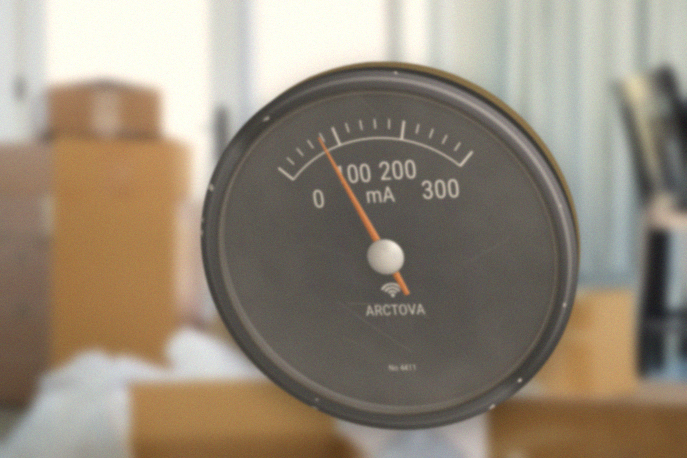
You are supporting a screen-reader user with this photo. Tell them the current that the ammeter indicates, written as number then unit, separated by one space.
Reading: 80 mA
